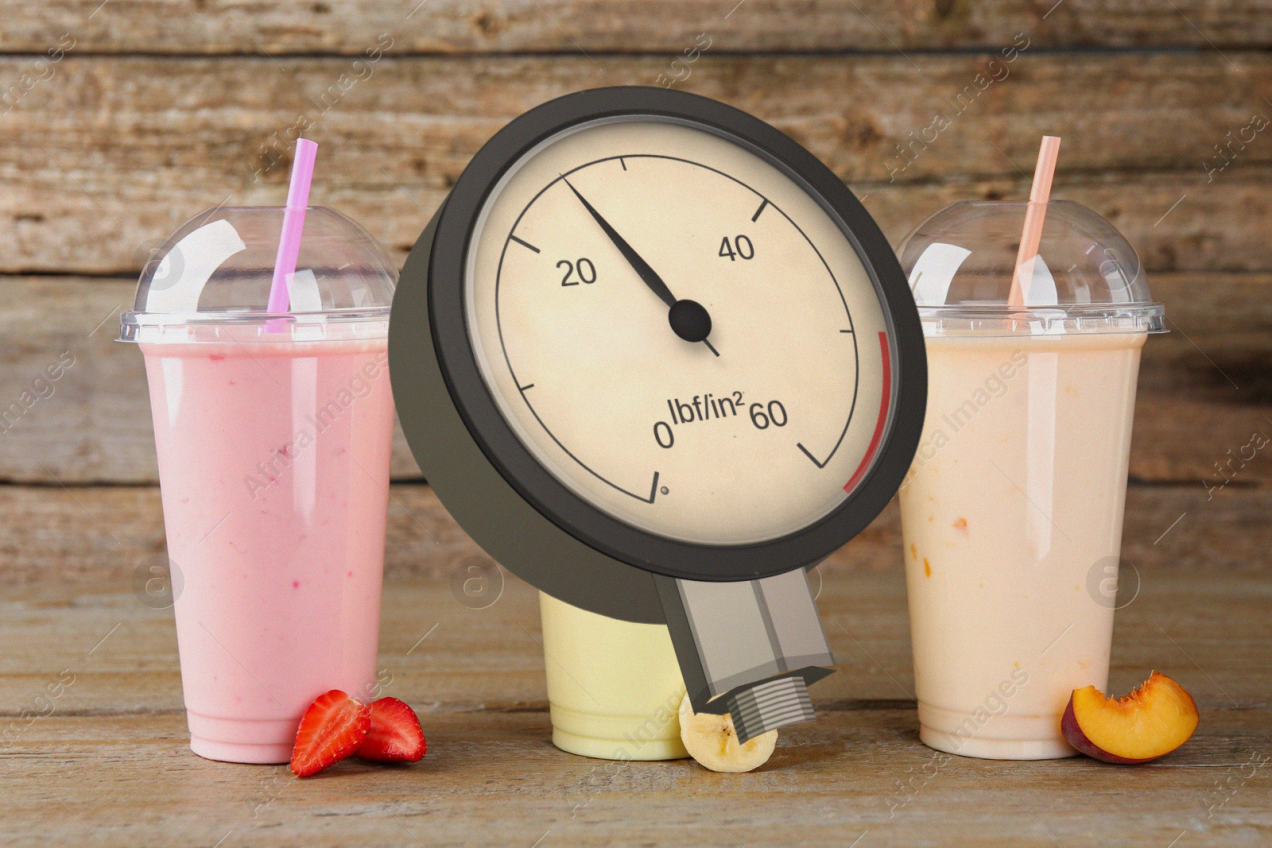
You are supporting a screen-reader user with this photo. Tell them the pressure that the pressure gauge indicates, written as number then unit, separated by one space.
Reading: 25 psi
